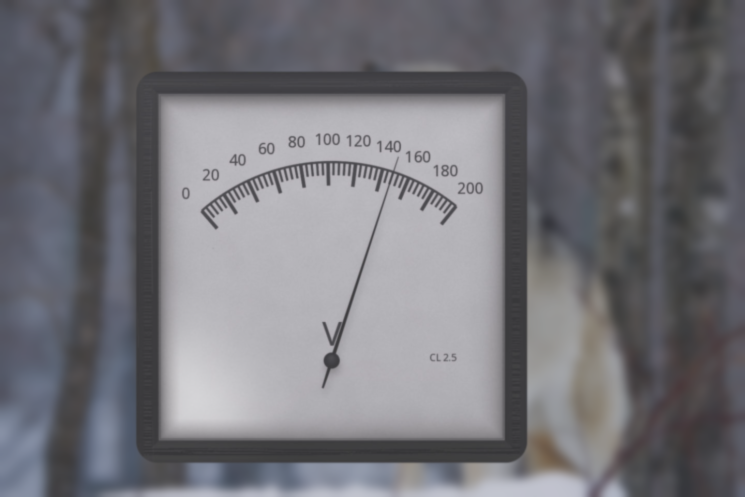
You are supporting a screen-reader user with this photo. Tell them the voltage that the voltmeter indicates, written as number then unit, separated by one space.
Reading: 148 V
